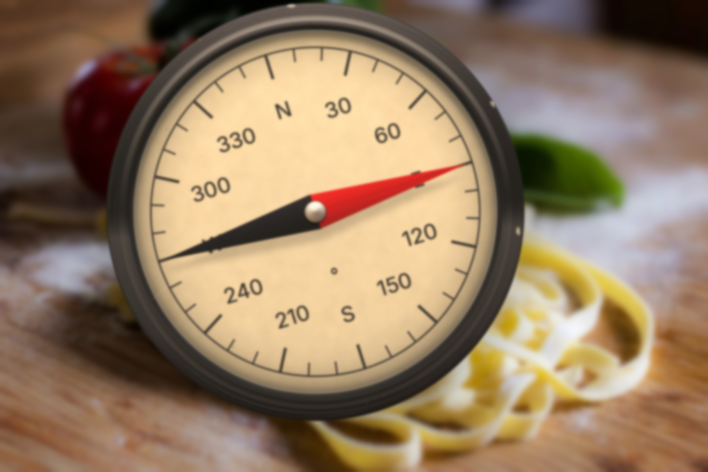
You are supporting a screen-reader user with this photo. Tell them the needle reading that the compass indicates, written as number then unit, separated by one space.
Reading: 90 °
